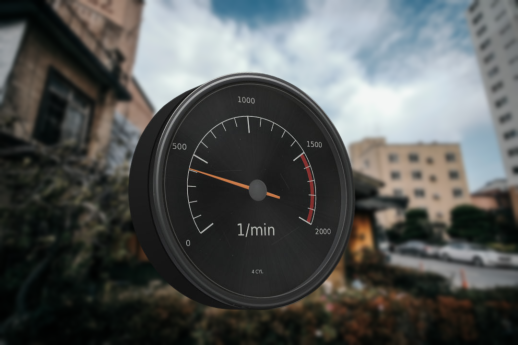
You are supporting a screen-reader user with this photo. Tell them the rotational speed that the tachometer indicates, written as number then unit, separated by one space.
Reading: 400 rpm
